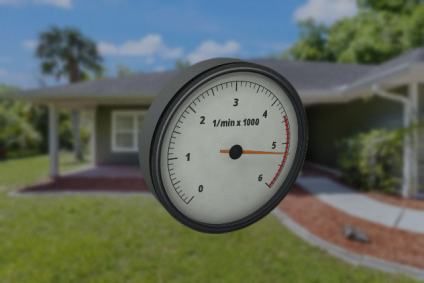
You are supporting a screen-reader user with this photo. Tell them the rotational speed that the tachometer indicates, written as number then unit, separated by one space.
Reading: 5200 rpm
